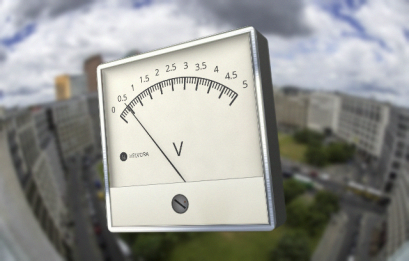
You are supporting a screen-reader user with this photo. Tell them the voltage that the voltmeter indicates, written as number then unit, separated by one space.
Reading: 0.5 V
